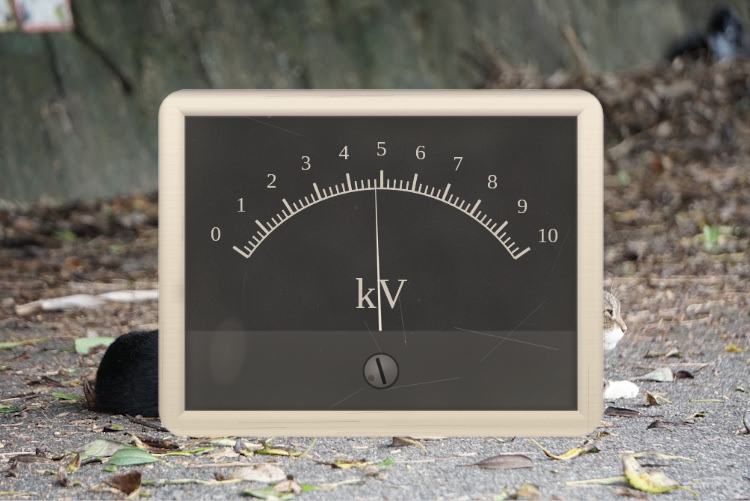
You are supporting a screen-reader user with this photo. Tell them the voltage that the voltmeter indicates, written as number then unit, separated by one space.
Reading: 4.8 kV
